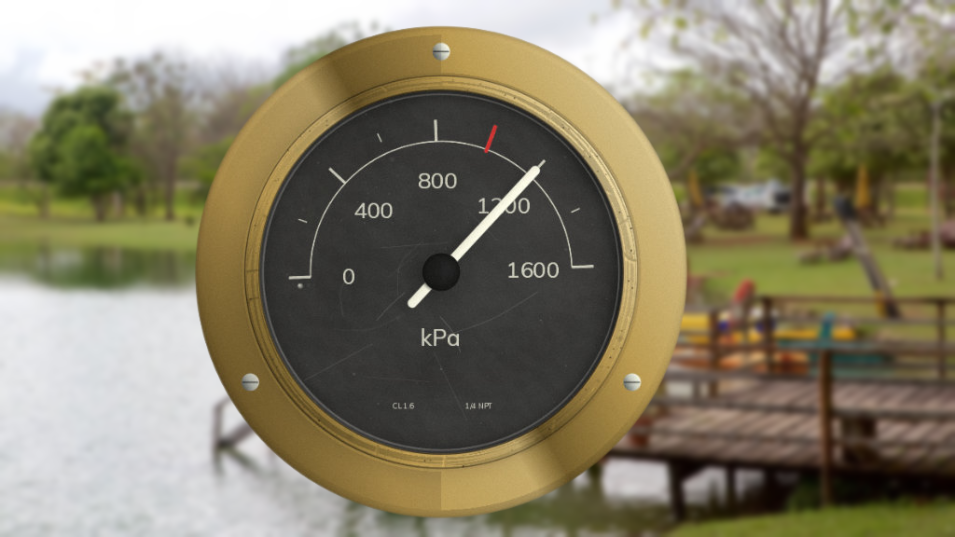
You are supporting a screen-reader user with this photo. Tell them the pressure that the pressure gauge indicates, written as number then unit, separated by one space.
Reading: 1200 kPa
